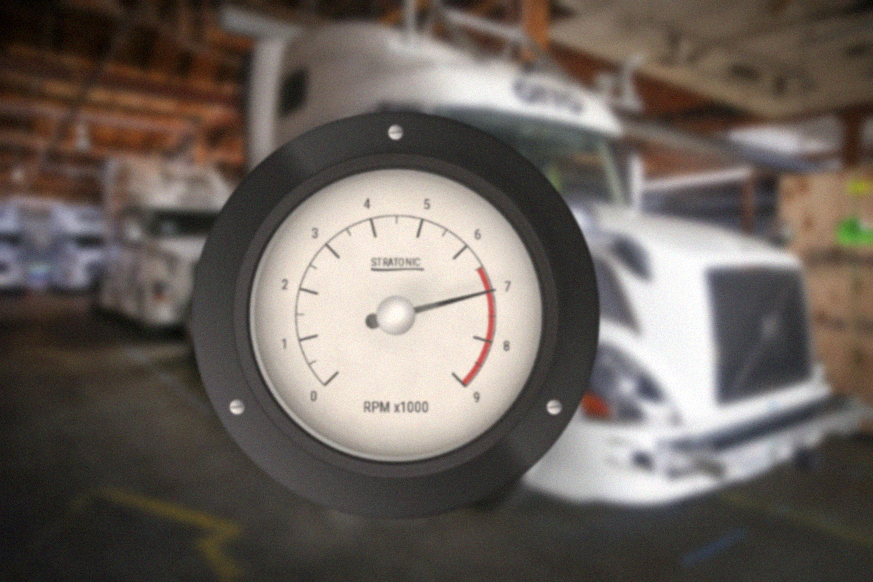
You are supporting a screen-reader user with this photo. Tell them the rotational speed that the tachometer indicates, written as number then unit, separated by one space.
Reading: 7000 rpm
